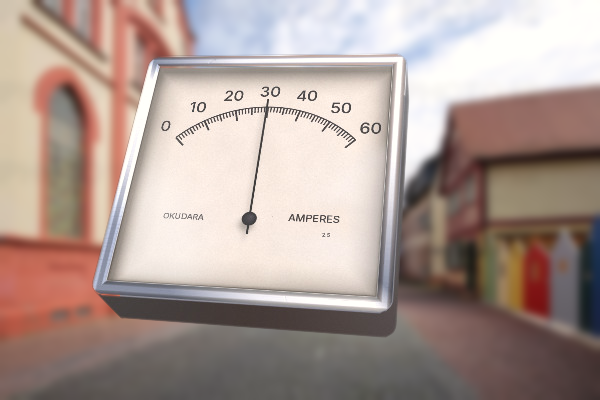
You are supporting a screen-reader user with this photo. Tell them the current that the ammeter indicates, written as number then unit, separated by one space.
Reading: 30 A
